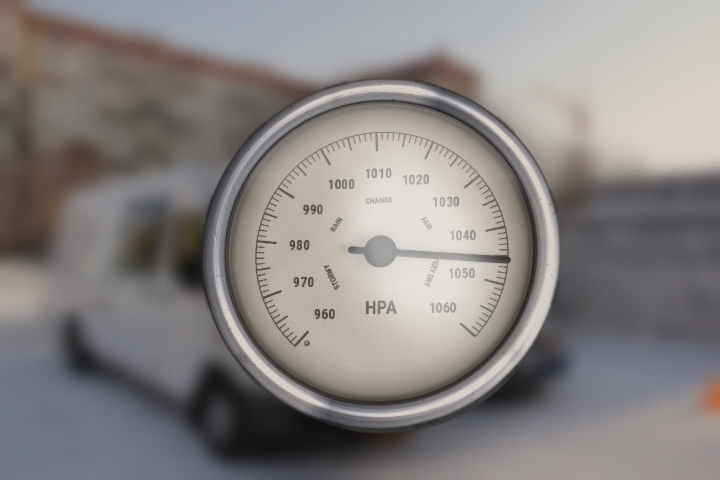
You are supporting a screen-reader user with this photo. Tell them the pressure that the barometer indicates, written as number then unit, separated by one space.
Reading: 1046 hPa
